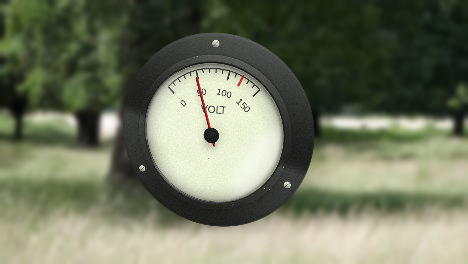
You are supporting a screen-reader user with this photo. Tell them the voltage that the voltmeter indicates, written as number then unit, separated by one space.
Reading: 50 V
